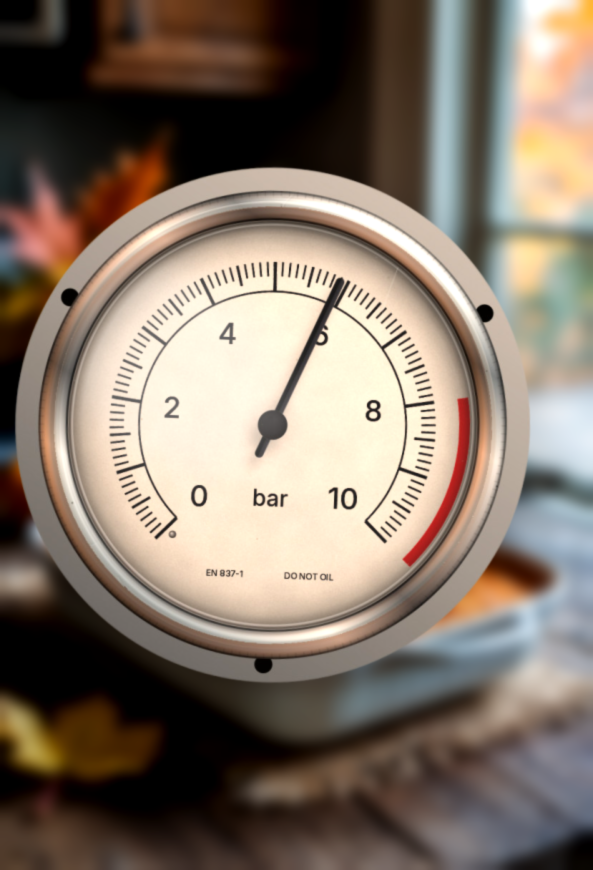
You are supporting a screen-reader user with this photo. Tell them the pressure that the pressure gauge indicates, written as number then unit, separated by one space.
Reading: 5.9 bar
